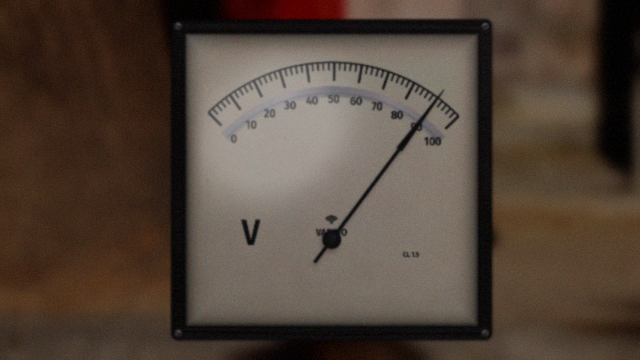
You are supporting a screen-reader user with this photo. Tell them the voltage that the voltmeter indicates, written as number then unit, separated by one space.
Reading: 90 V
